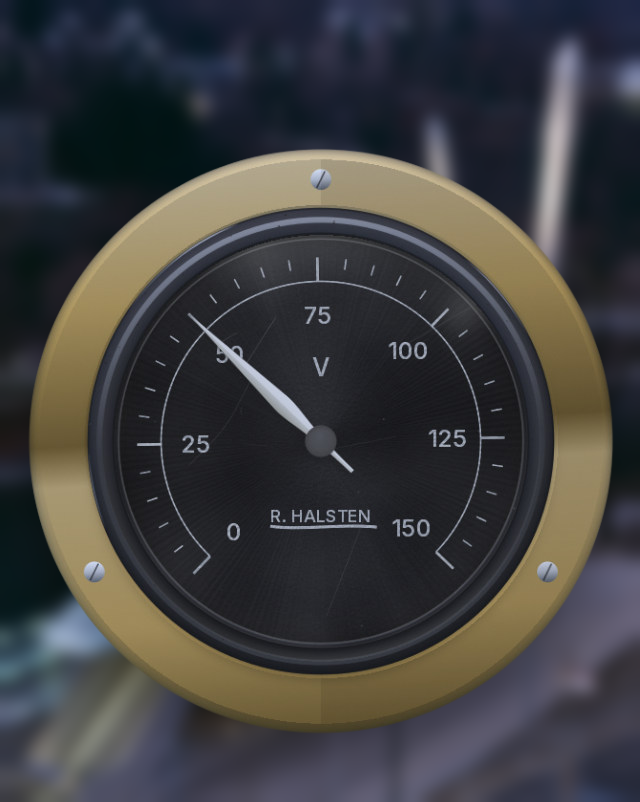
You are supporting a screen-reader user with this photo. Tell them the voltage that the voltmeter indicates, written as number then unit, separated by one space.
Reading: 50 V
